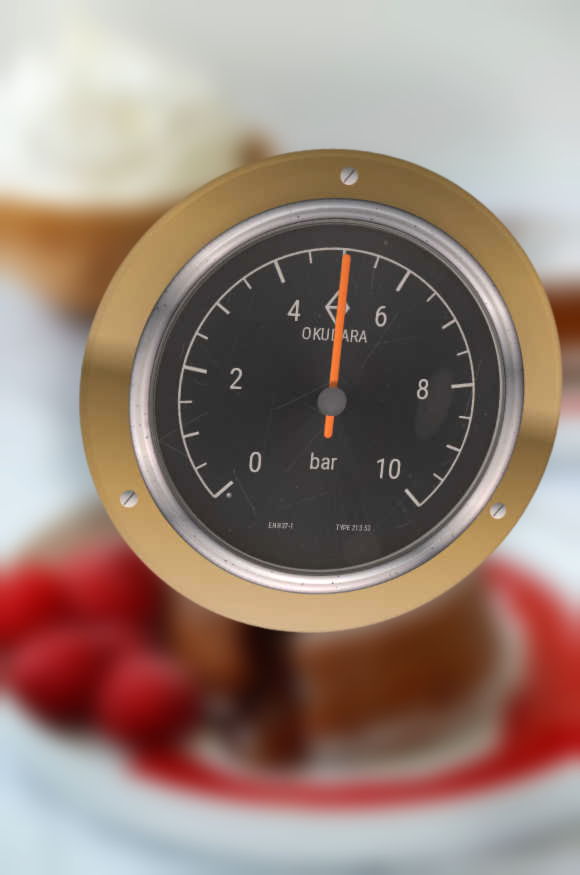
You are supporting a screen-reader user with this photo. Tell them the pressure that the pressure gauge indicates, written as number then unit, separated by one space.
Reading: 5 bar
